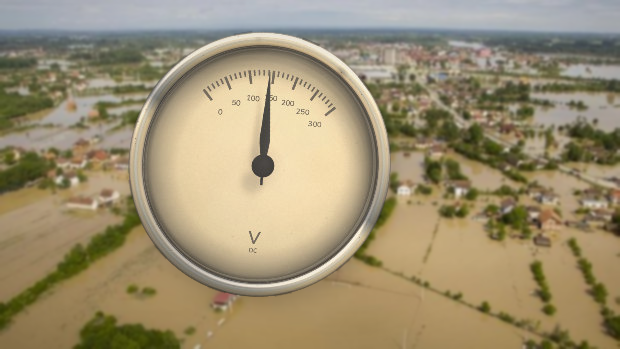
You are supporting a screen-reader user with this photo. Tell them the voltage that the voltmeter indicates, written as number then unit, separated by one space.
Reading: 140 V
